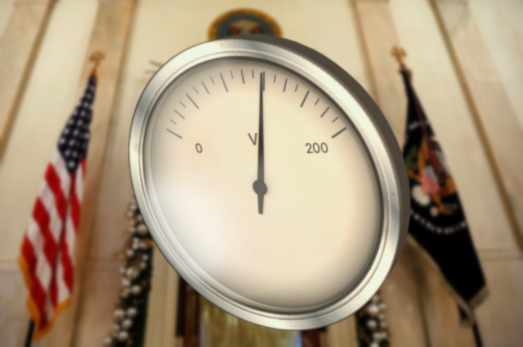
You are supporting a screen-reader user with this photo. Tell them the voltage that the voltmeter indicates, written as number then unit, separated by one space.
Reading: 120 V
